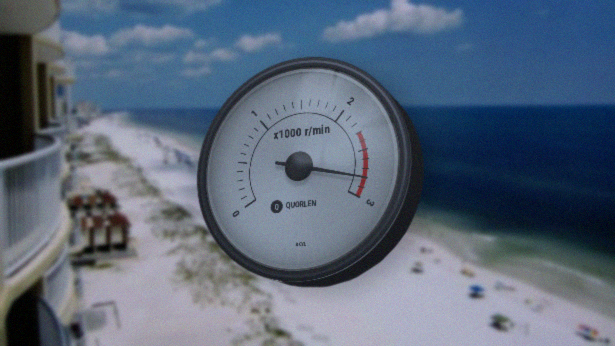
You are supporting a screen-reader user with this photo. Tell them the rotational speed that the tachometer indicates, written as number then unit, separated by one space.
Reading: 2800 rpm
